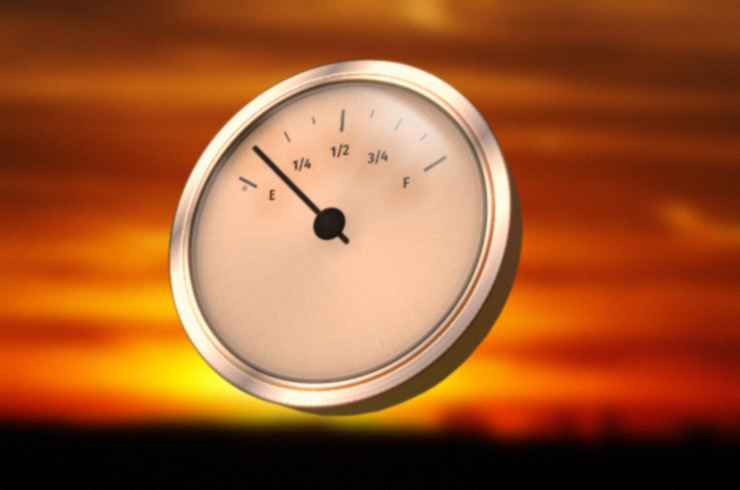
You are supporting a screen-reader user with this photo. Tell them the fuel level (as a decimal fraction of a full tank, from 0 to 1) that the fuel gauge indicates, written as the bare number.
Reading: 0.125
